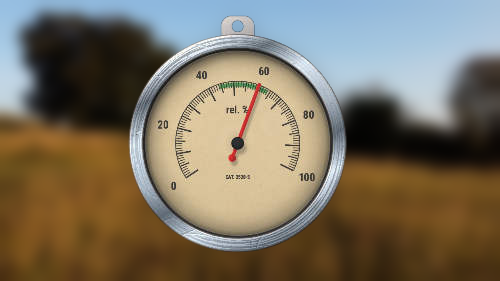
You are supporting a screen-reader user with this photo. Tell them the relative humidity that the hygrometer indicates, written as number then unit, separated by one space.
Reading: 60 %
